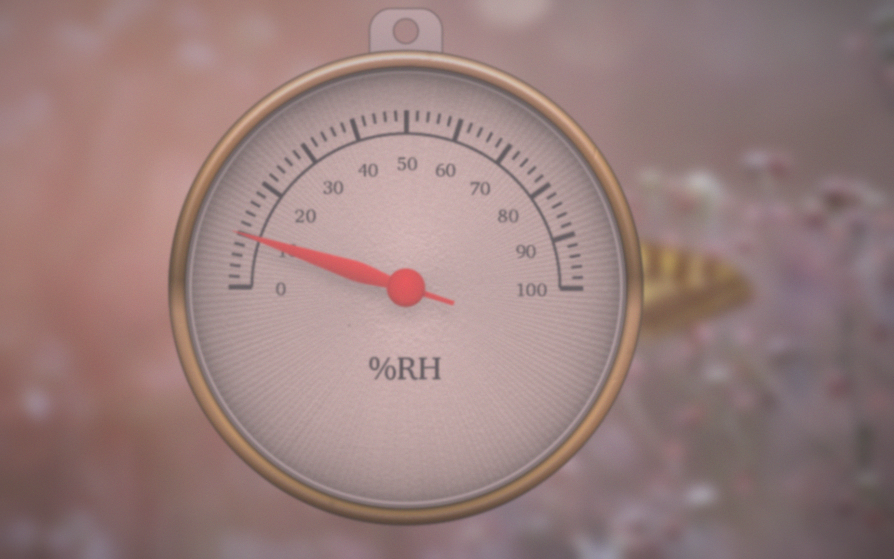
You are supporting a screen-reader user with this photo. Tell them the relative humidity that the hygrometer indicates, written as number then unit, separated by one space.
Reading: 10 %
